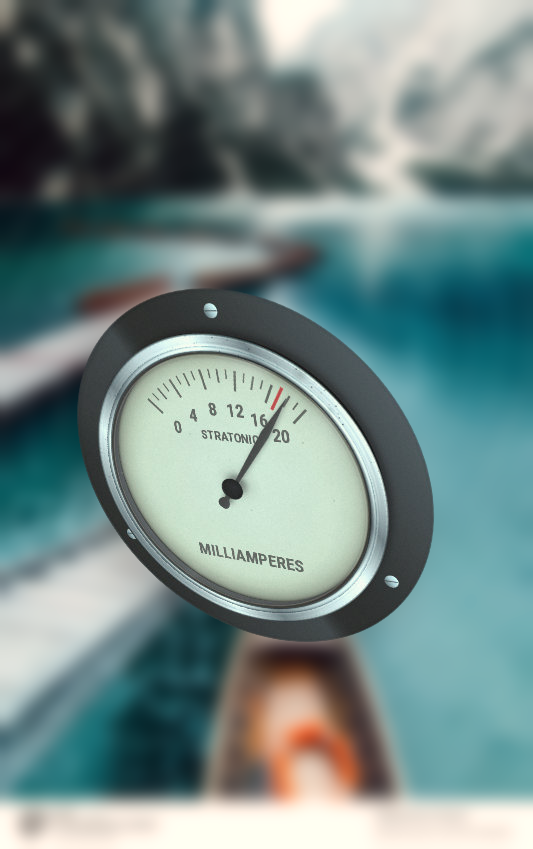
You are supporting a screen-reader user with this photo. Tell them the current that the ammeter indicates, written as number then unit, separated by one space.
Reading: 18 mA
